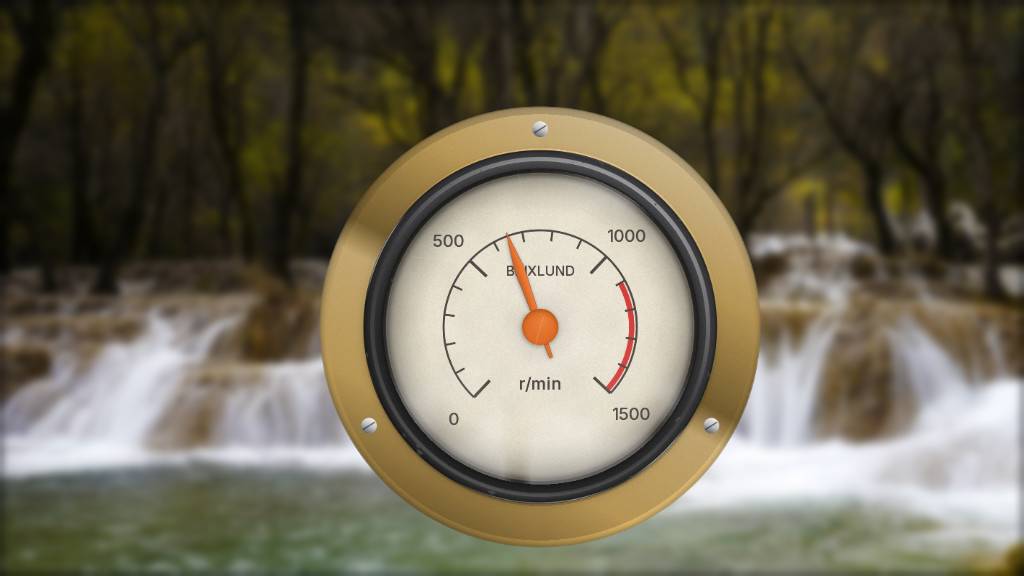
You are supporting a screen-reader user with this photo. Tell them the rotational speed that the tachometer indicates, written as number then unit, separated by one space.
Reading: 650 rpm
